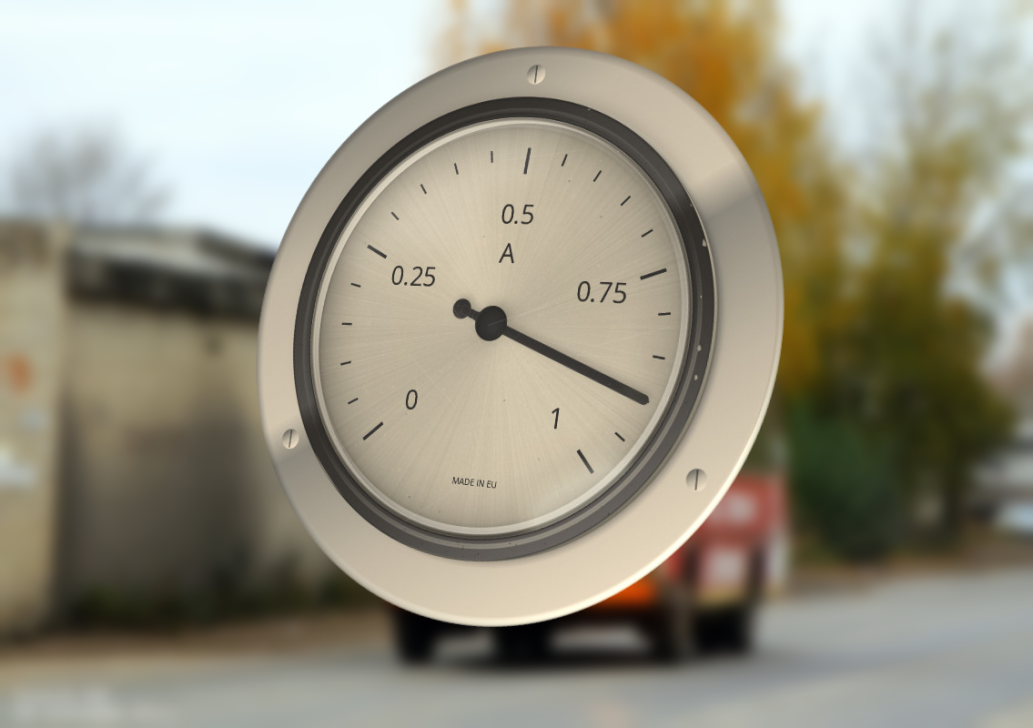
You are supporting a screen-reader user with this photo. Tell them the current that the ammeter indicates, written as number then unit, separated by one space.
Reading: 0.9 A
